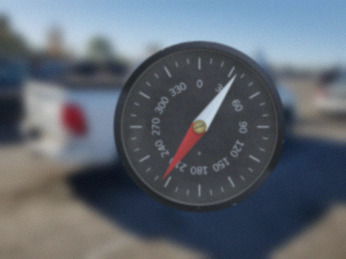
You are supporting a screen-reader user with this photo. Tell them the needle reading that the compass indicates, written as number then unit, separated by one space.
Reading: 215 °
